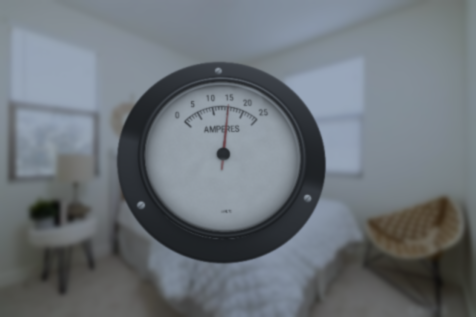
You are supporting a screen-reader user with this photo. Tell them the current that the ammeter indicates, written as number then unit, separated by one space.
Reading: 15 A
